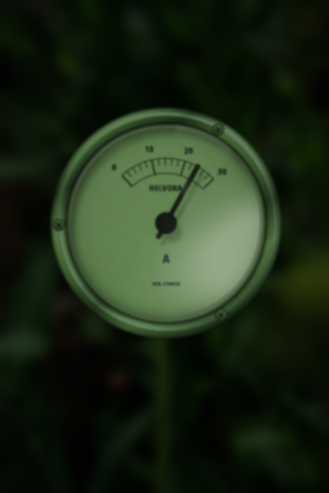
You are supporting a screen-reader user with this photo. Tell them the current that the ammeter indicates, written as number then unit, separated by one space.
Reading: 24 A
